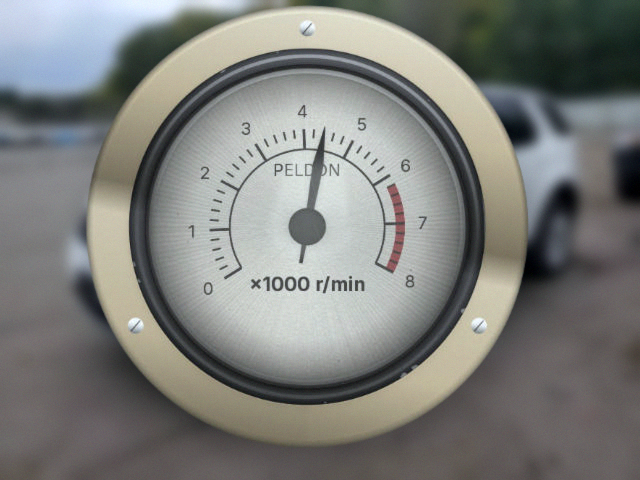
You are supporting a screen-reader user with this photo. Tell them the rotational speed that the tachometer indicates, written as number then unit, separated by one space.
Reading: 4400 rpm
